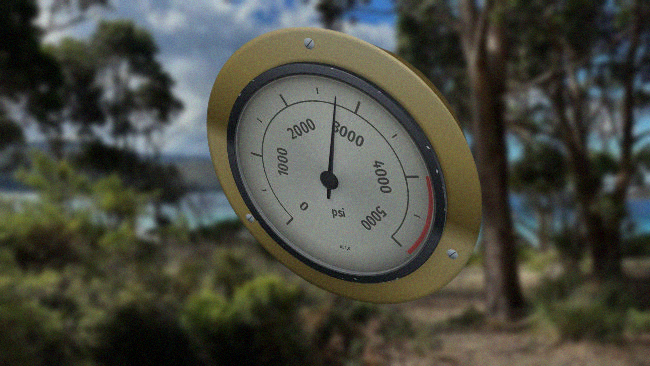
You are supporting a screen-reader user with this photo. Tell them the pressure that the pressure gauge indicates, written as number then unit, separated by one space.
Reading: 2750 psi
